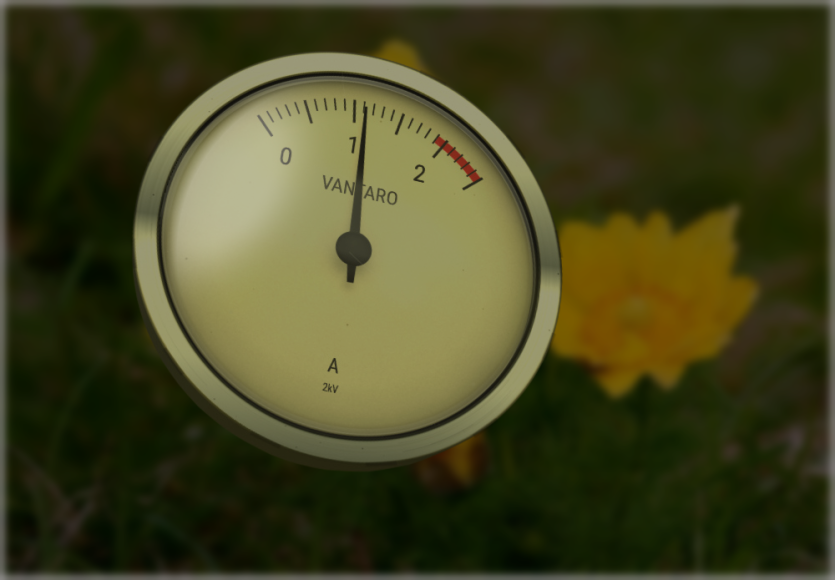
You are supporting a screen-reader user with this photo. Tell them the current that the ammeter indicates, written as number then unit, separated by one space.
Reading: 1.1 A
